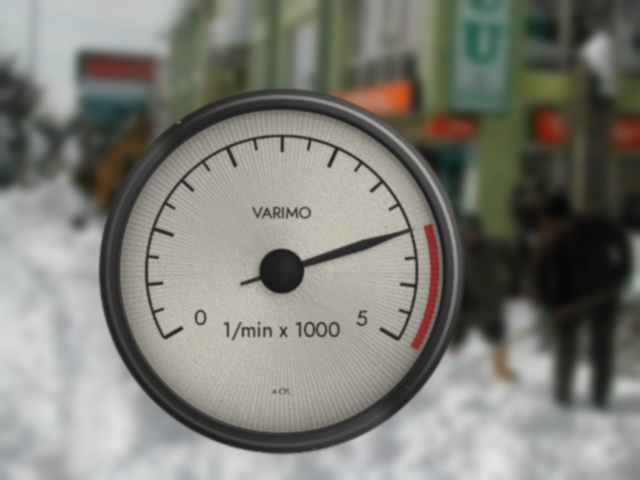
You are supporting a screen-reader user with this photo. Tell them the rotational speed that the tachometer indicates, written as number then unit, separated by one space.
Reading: 4000 rpm
